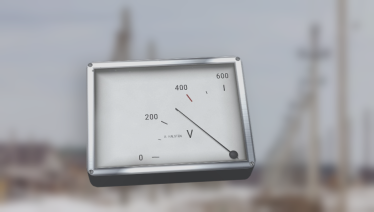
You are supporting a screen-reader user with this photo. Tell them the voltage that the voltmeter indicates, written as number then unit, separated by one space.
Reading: 300 V
